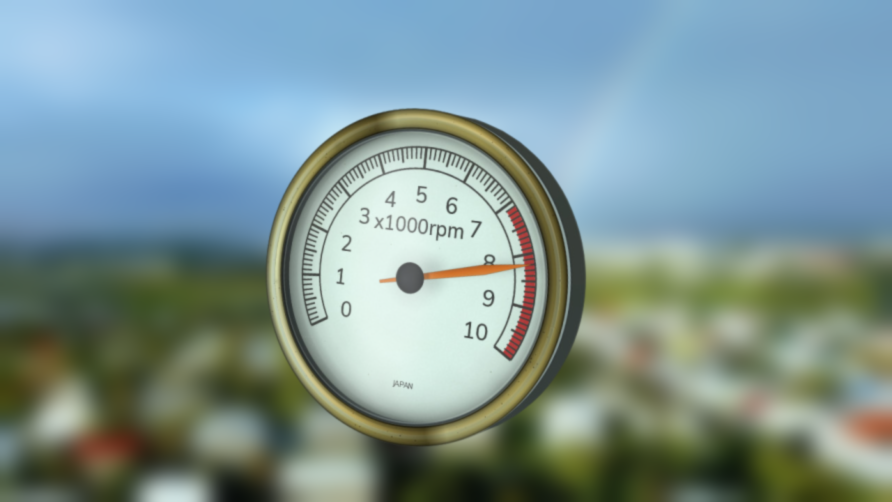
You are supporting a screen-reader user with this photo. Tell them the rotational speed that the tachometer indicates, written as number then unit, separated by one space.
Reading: 8200 rpm
